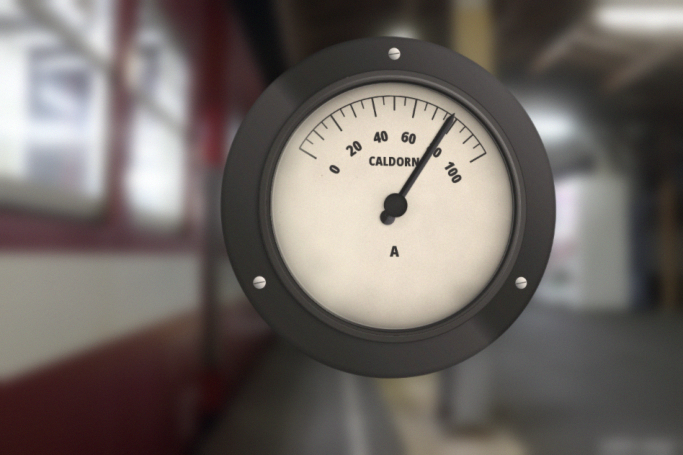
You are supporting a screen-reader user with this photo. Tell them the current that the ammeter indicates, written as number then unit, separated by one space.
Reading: 77.5 A
